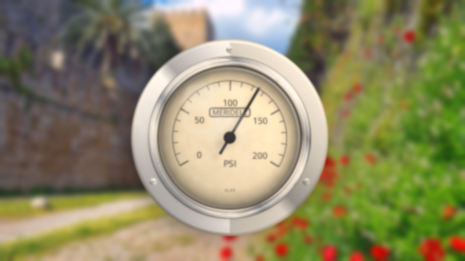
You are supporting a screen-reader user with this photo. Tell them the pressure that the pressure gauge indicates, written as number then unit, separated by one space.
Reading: 125 psi
